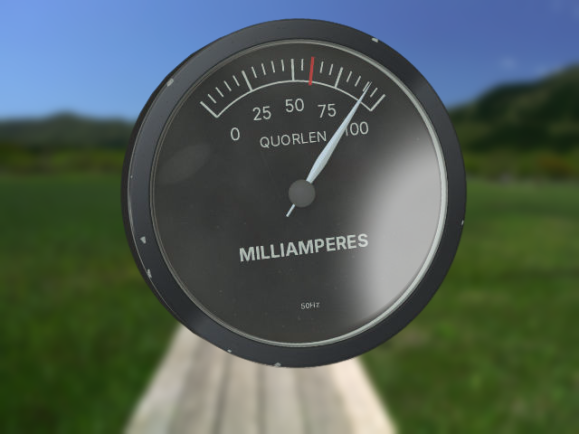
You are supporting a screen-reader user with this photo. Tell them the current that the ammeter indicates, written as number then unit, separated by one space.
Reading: 90 mA
